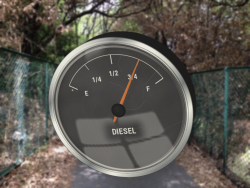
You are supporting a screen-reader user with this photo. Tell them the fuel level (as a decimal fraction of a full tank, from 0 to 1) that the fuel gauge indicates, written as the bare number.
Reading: 0.75
